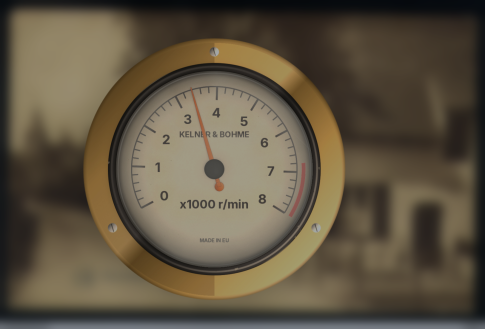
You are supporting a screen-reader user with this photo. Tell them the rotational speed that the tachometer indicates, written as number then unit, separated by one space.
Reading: 3400 rpm
